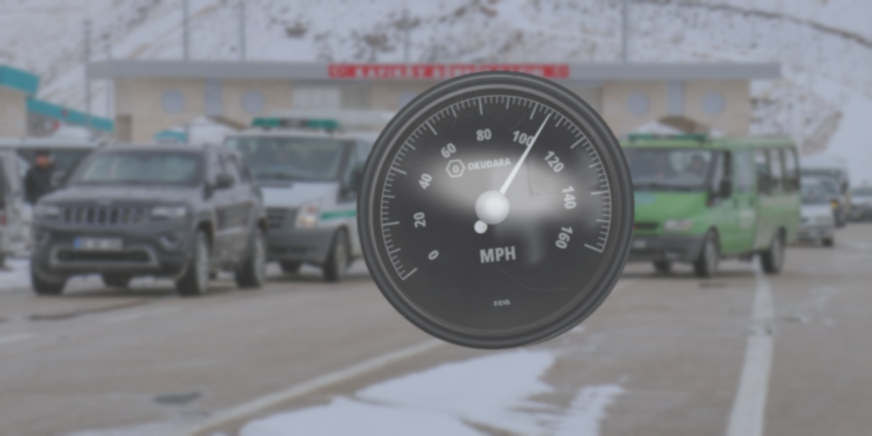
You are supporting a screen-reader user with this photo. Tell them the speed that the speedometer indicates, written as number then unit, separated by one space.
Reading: 106 mph
